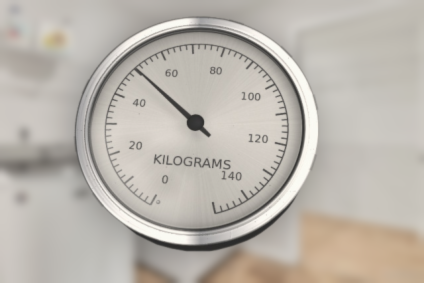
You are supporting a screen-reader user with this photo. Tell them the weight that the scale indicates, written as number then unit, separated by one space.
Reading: 50 kg
